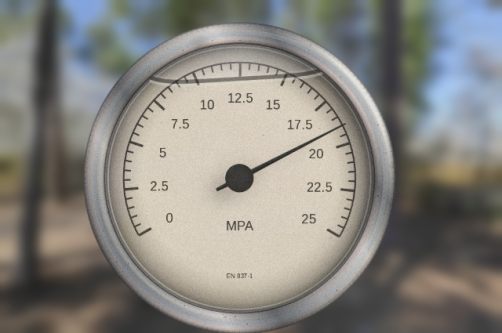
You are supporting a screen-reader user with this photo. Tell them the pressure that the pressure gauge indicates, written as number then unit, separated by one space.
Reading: 19 MPa
